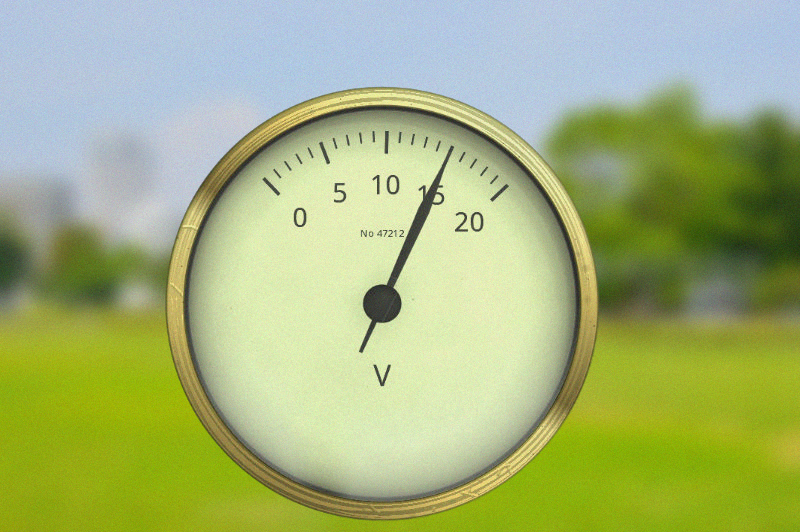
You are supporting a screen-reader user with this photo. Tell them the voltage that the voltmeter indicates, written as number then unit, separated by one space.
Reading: 15 V
